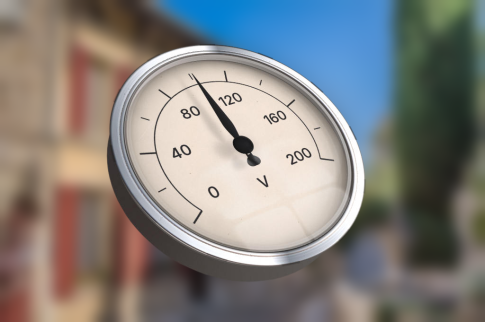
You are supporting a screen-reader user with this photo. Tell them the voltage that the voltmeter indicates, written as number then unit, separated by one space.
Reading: 100 V
